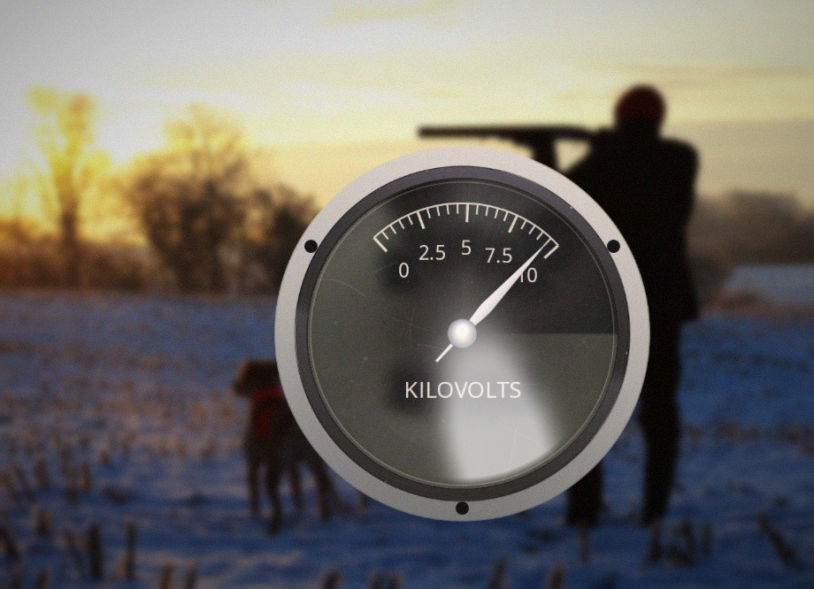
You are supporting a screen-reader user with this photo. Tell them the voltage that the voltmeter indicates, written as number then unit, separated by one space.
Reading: 9.5 kV
